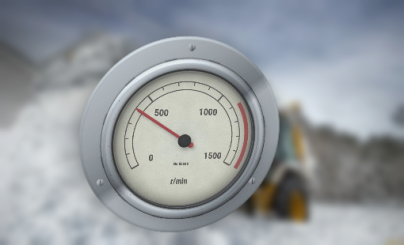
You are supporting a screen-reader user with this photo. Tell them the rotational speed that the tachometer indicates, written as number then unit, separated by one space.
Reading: 400 rpm
